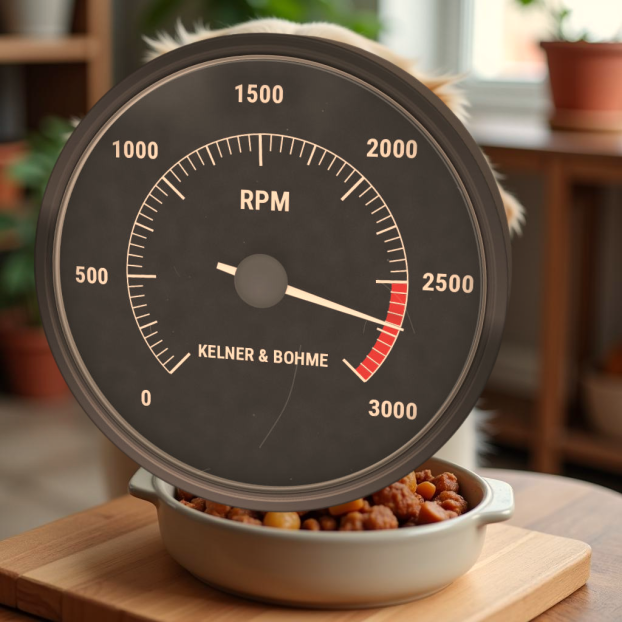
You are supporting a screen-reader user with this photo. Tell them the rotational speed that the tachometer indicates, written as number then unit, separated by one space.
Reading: 2700 rpm
